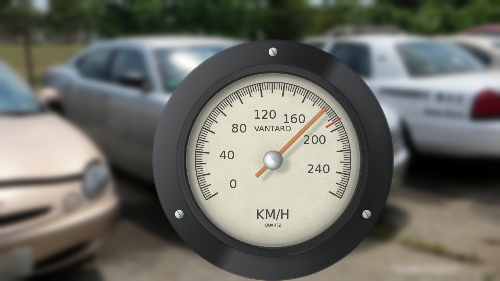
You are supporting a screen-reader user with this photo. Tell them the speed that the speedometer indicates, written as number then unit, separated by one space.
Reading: 180 km/h
